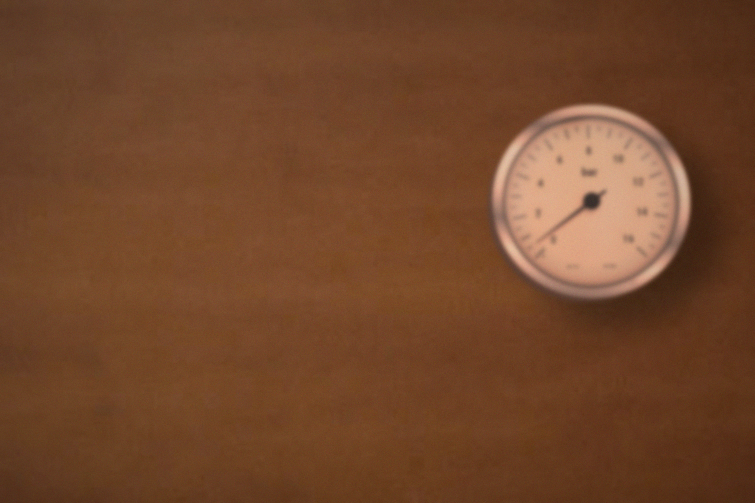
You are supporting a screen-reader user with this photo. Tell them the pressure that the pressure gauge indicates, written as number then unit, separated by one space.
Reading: 0.5 bar
